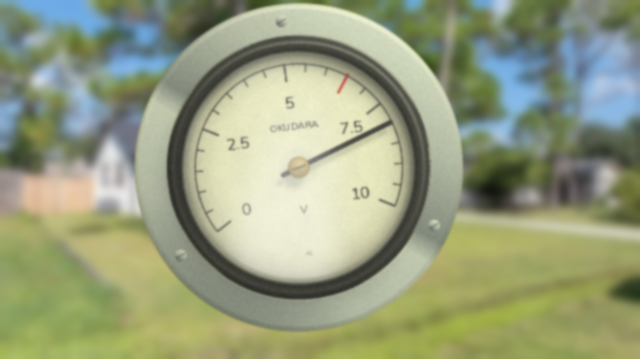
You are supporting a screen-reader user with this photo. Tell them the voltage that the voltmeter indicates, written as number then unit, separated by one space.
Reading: 8 V
